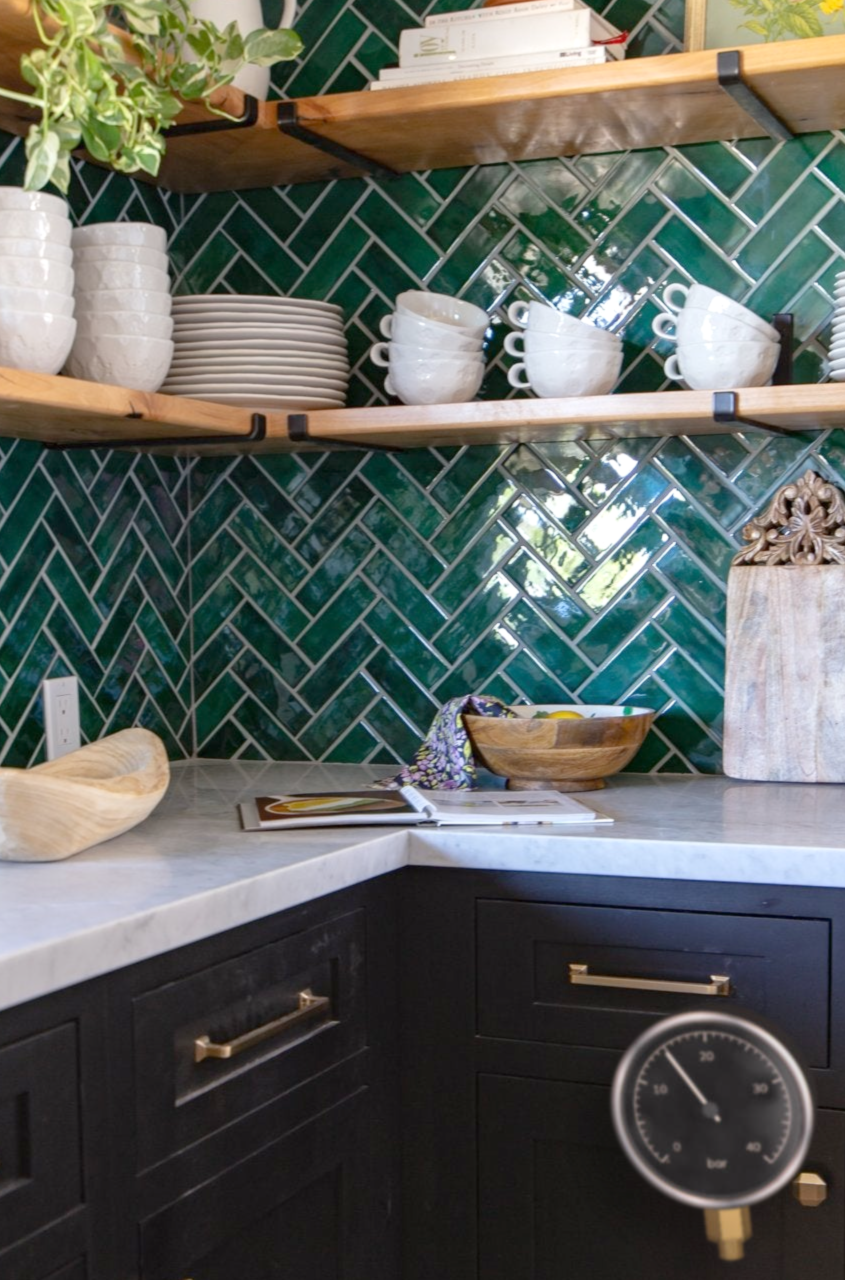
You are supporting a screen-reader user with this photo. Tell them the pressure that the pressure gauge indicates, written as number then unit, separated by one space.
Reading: 15 bar
